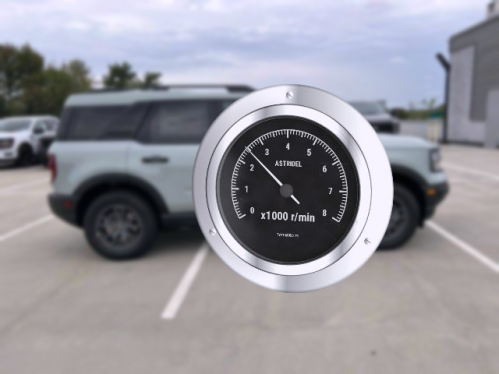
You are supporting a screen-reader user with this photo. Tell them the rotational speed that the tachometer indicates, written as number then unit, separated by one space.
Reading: 2500 rpm
